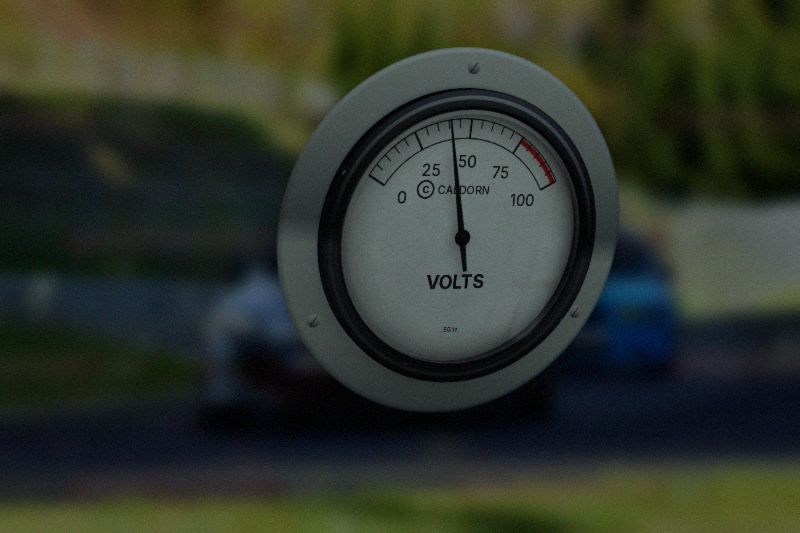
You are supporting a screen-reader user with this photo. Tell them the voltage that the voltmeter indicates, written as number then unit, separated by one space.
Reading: 40 V
